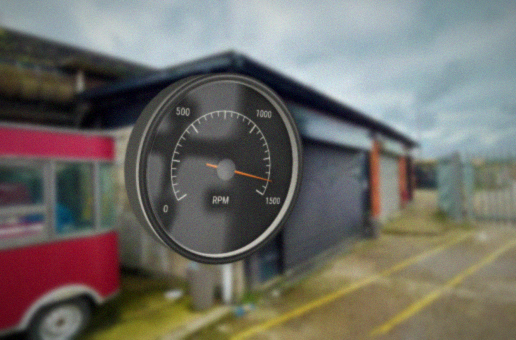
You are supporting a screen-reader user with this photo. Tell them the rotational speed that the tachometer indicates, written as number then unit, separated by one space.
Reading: 1400 rpm
